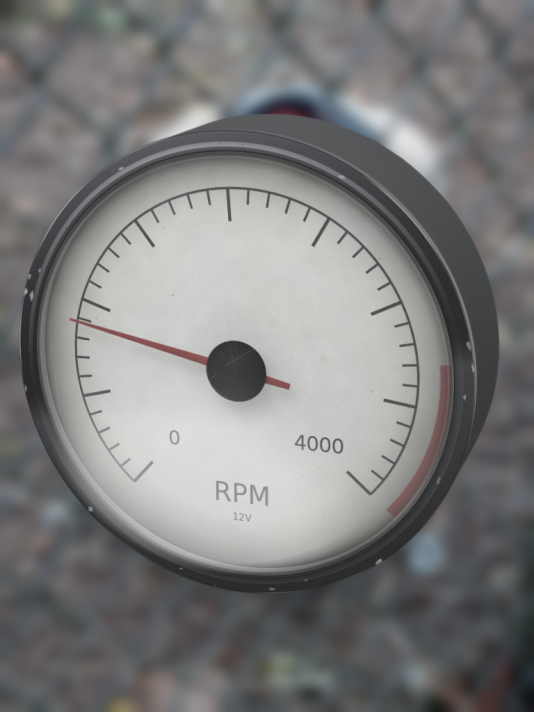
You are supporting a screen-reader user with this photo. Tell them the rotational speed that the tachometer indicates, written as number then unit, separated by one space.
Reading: 900 rpm
